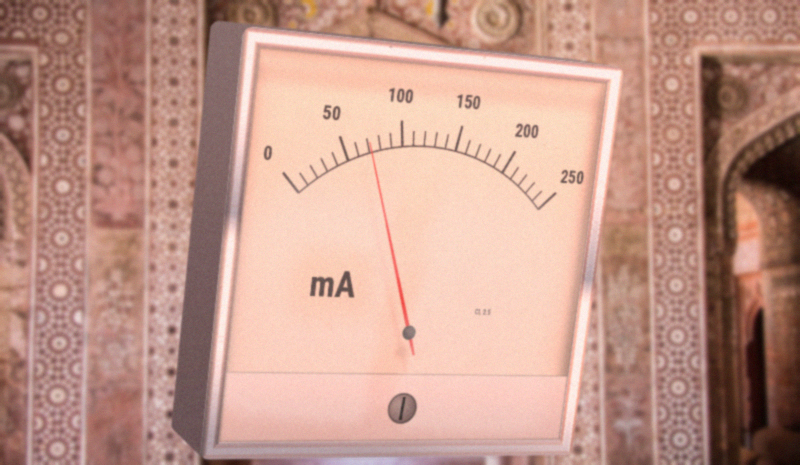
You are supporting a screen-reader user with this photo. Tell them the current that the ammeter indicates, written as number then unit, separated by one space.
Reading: 70 mA
